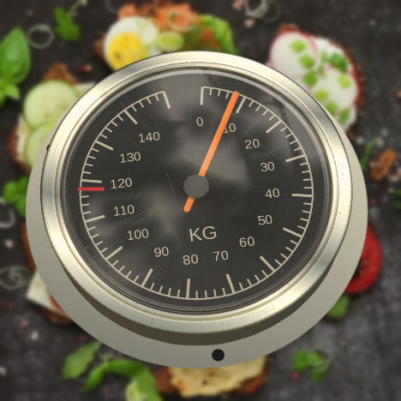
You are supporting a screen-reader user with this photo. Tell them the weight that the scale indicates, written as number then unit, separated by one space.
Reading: 8 kg
